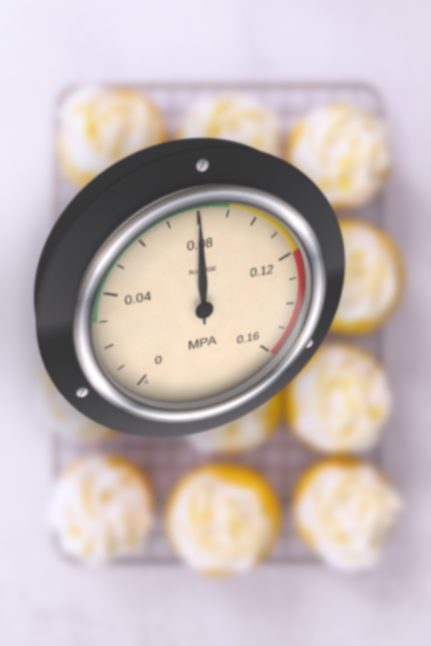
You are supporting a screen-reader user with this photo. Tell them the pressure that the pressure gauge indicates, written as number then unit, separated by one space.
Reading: 0.08 MPa
